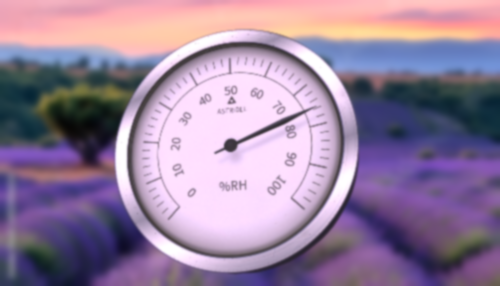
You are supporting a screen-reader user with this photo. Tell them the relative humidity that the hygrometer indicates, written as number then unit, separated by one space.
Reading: 76 %
